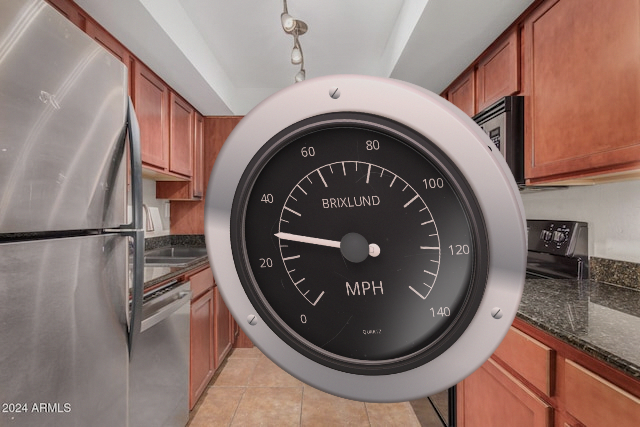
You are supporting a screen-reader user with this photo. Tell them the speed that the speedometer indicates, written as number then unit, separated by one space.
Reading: 30 mph
